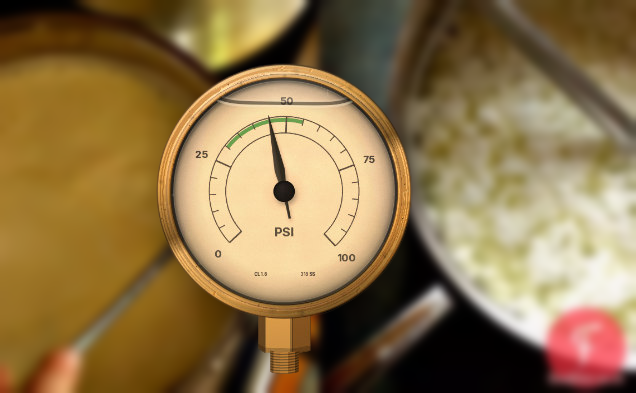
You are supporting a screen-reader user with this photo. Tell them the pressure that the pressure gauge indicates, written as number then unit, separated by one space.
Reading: 45 psi
